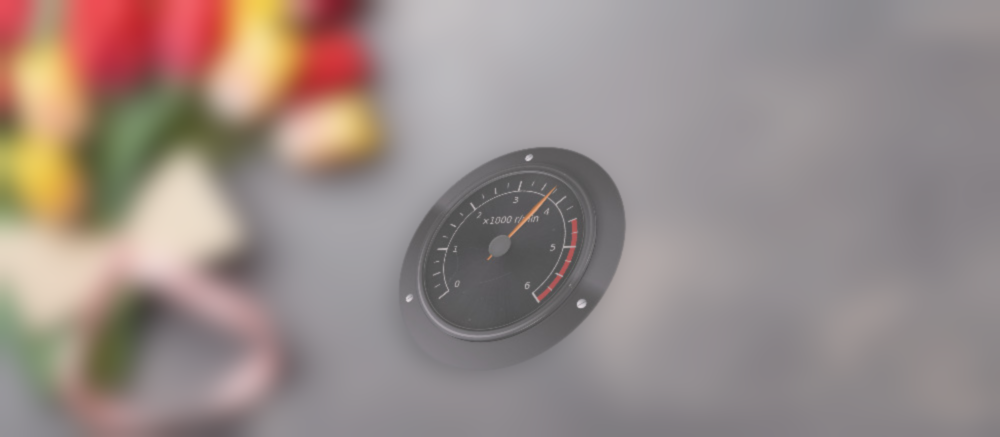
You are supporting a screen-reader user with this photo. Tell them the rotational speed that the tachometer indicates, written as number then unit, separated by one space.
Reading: 3750 rpm
